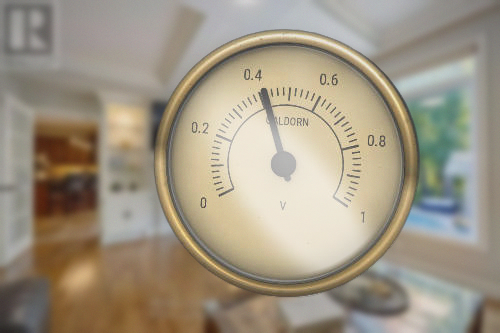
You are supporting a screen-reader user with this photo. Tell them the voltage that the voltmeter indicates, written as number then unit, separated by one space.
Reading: 0.42 V
